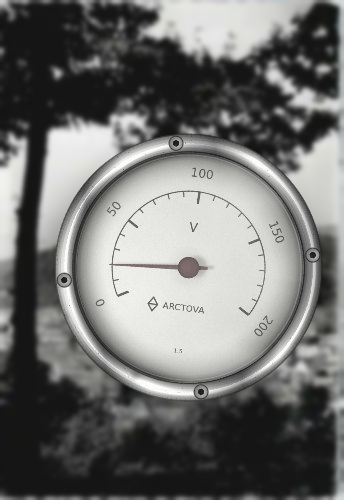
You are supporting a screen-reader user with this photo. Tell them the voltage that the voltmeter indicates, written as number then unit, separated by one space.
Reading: 20 V
